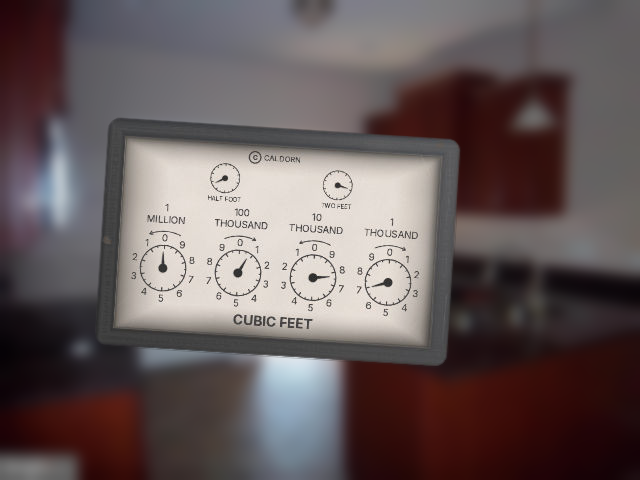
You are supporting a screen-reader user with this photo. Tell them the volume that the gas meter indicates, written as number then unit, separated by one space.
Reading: 7700 ft³
